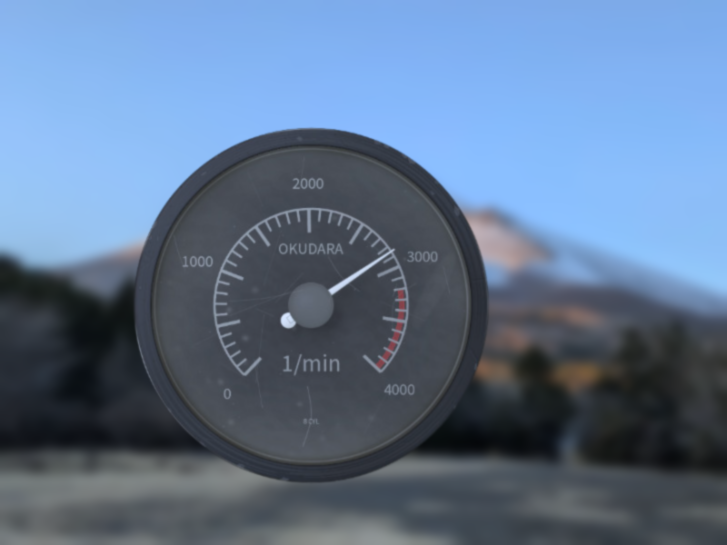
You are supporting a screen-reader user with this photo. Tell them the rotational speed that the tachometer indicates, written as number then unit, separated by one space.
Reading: 2850 rpm
